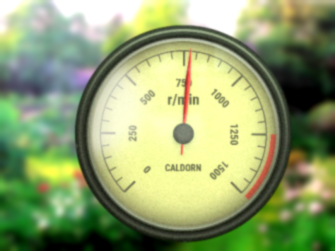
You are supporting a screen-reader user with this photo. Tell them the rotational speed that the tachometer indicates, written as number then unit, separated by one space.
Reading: 775 rpm
